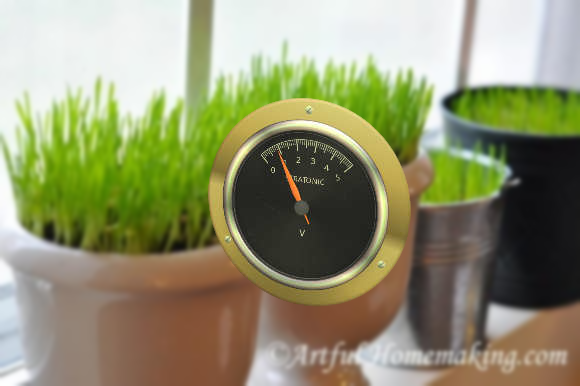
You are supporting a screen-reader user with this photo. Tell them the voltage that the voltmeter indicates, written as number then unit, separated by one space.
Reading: 1 V
